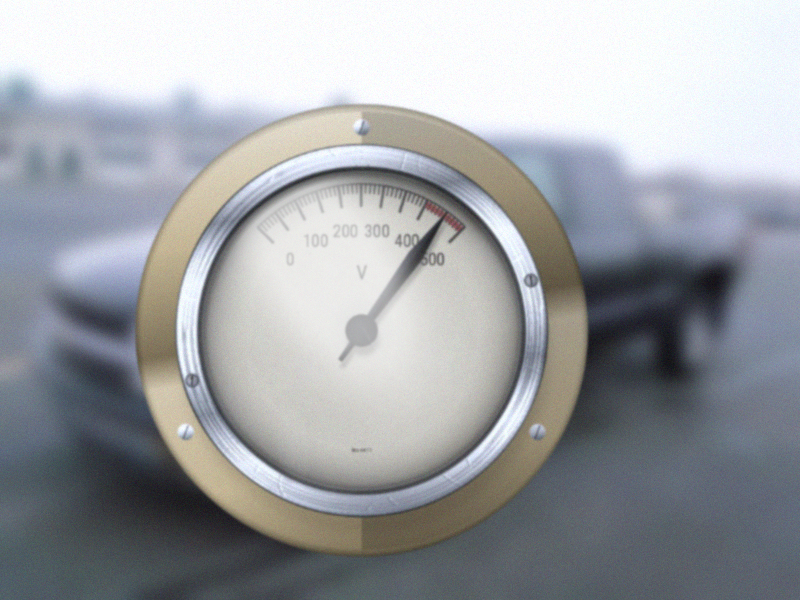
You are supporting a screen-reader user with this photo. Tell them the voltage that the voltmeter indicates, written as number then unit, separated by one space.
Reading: 450 V
